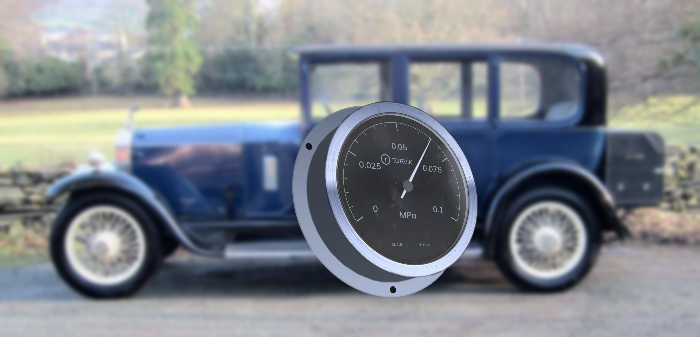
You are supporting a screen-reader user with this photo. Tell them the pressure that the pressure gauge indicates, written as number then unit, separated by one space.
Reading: 0.065 MPa
